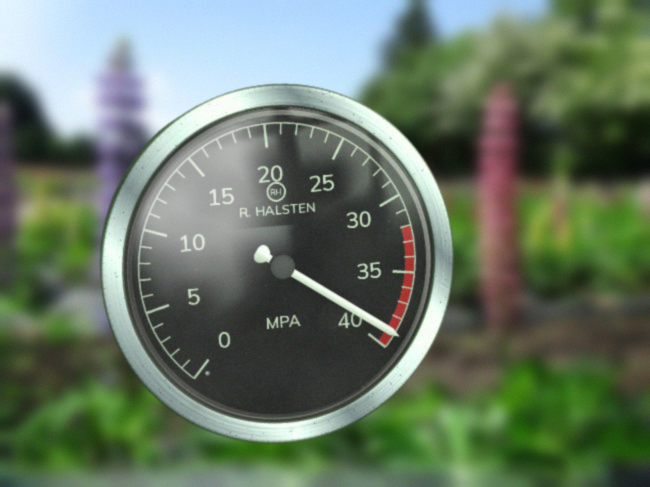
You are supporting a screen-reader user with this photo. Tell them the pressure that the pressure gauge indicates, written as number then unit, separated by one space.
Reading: 39 MPa
